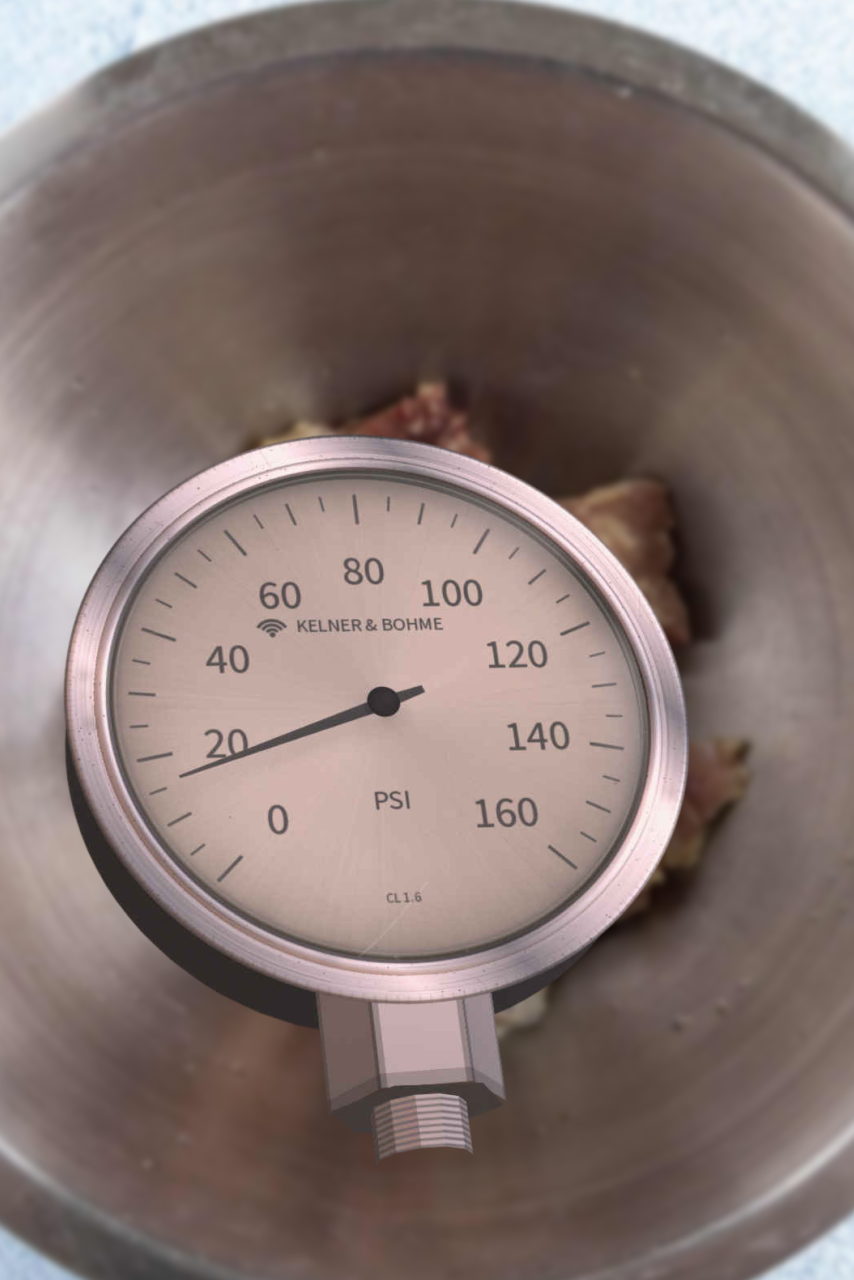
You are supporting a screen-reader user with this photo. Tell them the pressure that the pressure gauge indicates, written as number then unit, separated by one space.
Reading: 15 psi
